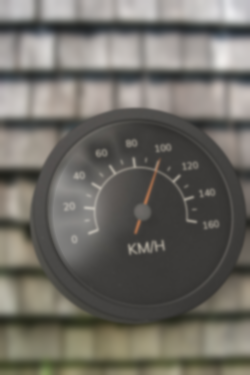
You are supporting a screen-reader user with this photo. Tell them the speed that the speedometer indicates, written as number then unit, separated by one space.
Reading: 100 km/h
